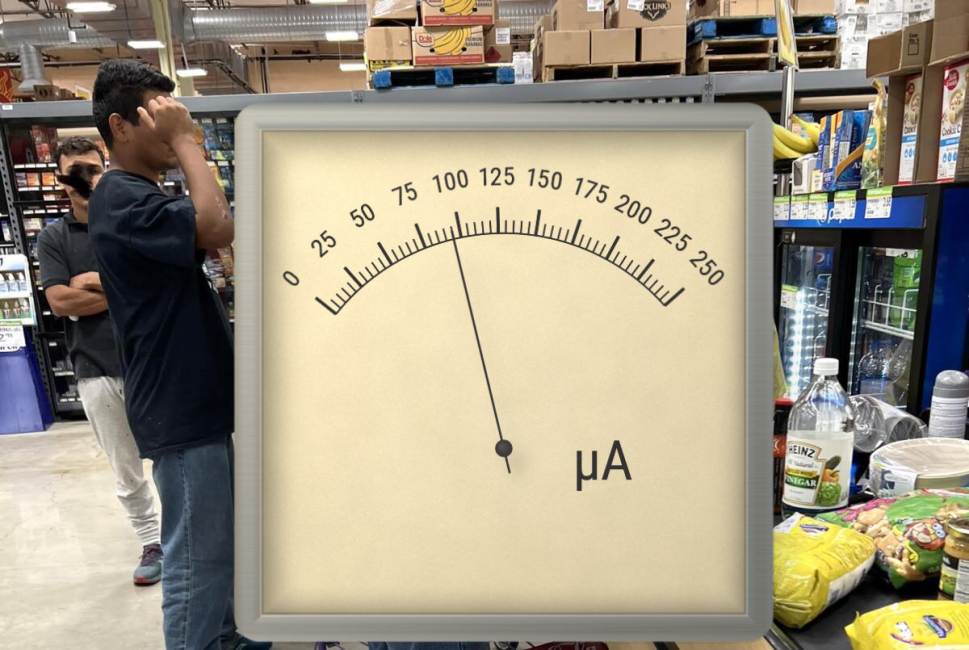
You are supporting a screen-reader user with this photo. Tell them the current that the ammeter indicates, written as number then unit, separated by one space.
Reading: 95 µA
